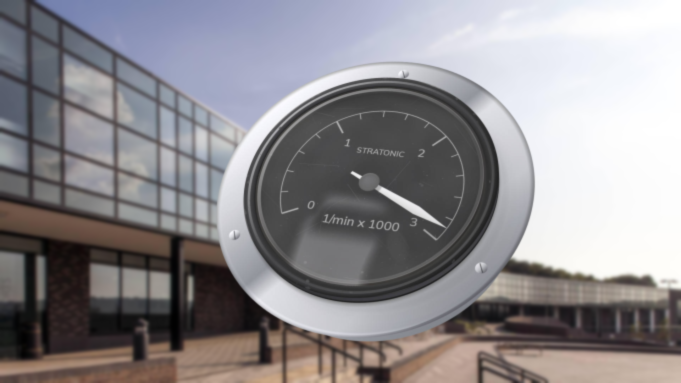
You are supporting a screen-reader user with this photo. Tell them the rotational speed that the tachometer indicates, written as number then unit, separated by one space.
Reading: 2900 rpm
